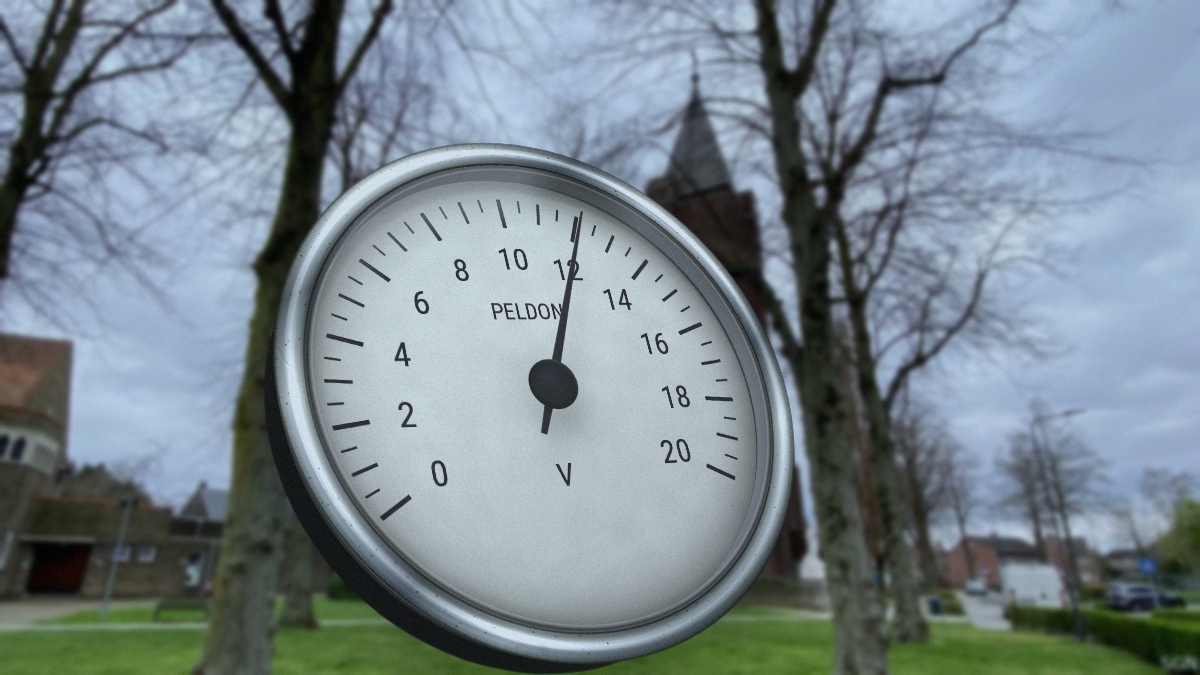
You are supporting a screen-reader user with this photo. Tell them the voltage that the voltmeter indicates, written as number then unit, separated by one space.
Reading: 12 V
